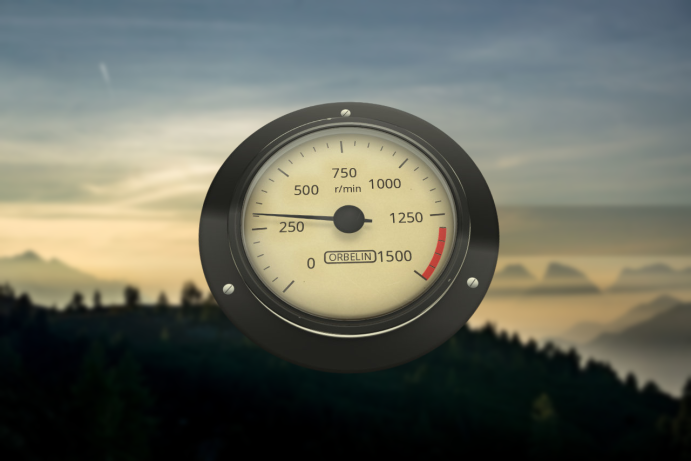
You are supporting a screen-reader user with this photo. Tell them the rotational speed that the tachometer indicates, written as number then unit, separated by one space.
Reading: 300 rpm
